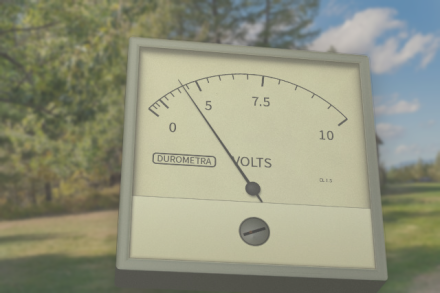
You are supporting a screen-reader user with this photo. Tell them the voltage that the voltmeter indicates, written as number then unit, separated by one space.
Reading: 4.25 V
